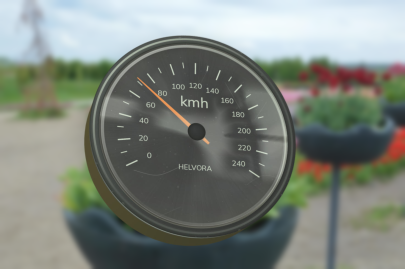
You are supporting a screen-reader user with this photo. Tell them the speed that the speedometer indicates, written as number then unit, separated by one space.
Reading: 70 km/h
